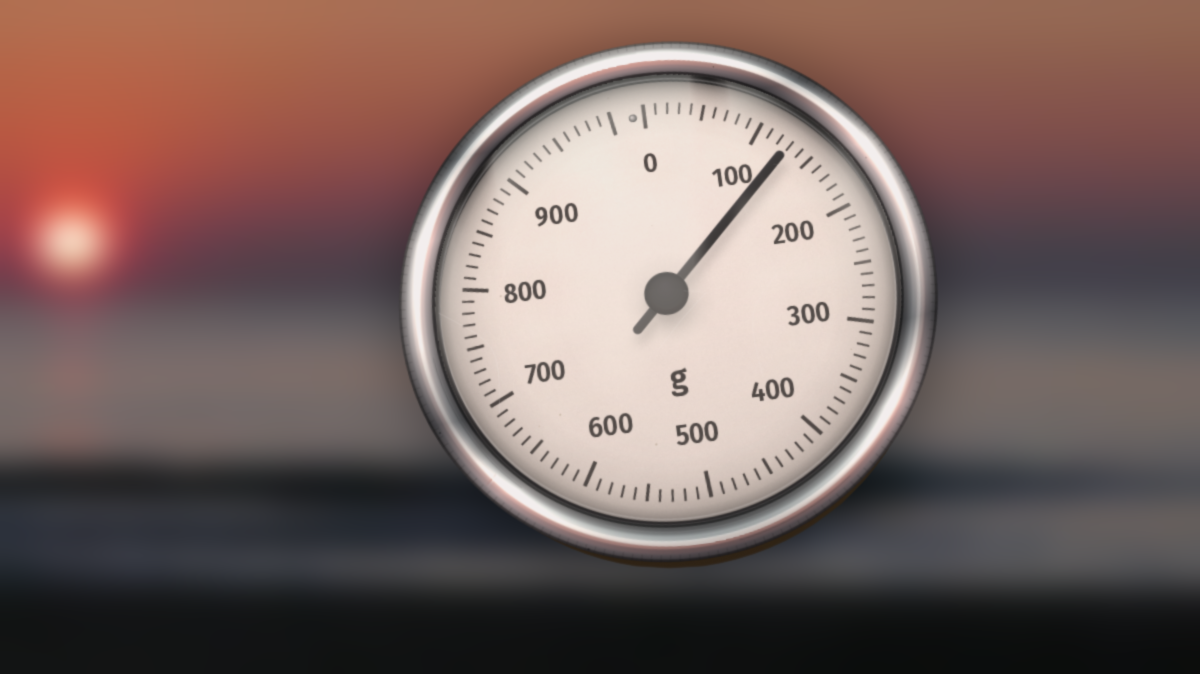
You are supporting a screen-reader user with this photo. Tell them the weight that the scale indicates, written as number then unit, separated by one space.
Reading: 130 g
